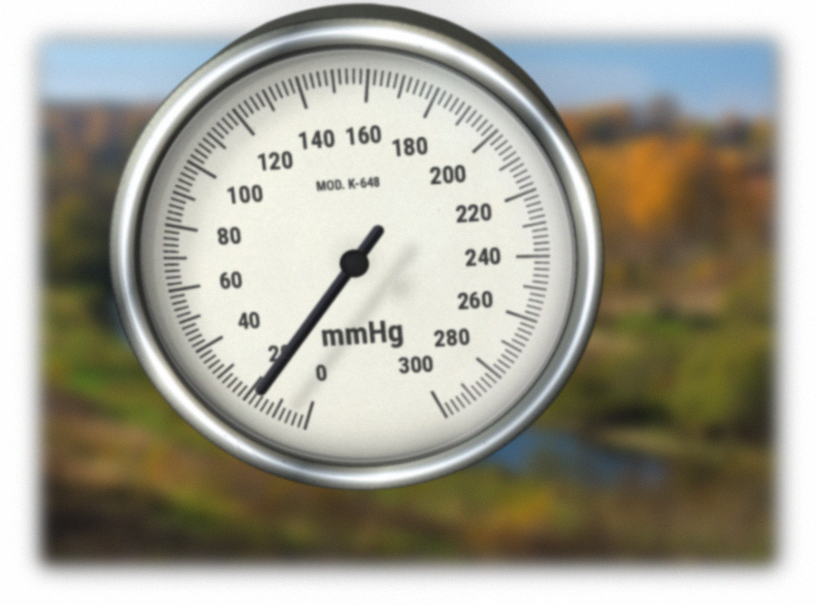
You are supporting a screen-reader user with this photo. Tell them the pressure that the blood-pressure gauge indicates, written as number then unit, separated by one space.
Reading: 18 mmHg
